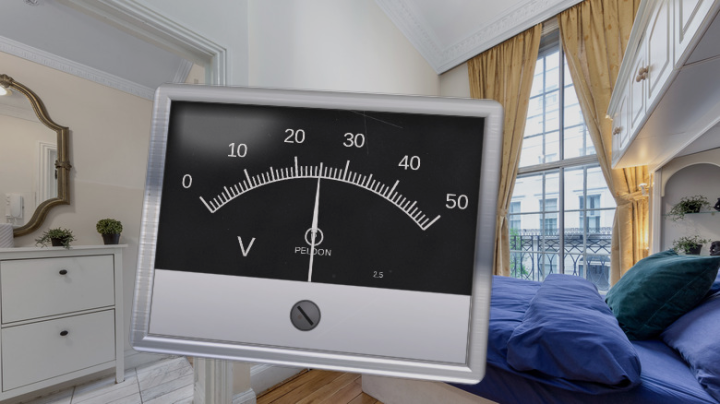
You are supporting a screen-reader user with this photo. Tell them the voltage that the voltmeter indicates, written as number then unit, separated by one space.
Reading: 25 V
